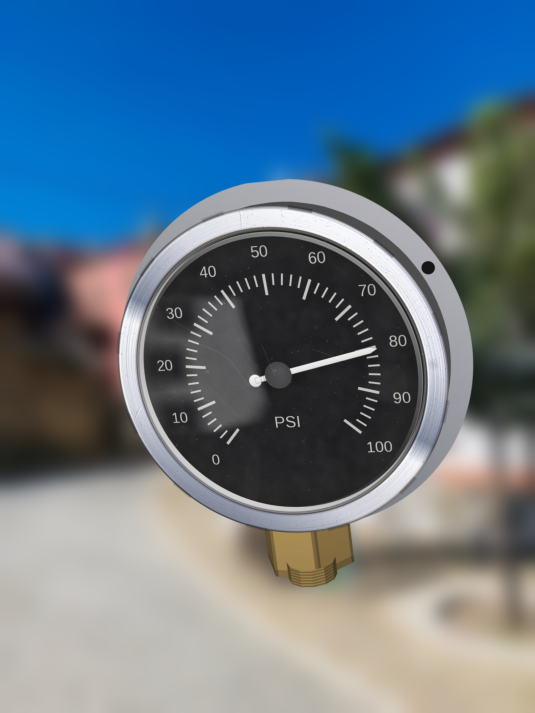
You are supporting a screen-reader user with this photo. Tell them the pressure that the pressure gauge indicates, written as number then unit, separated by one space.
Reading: 80 psi
